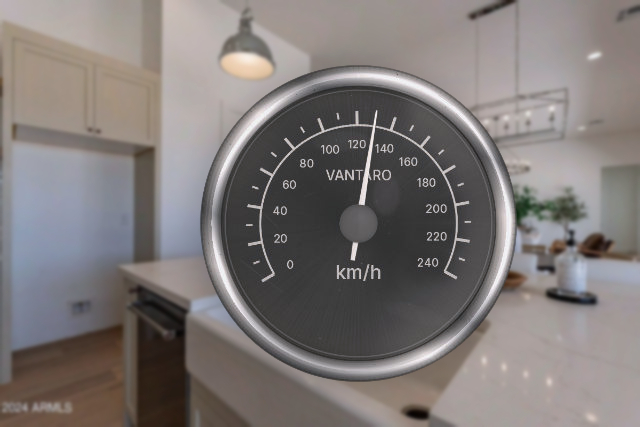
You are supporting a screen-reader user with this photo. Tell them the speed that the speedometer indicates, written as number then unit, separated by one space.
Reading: 130 km/h
